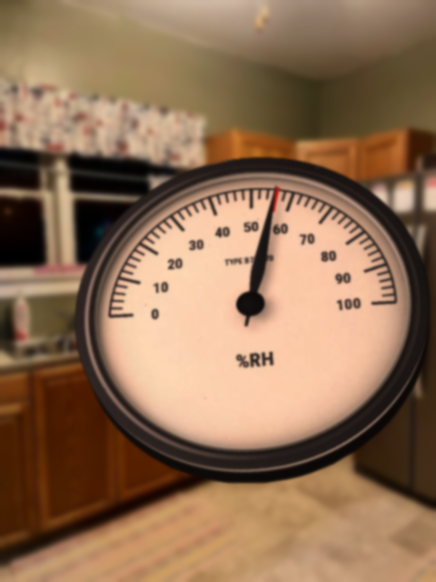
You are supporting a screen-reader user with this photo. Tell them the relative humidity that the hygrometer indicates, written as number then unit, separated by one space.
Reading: 56 %
